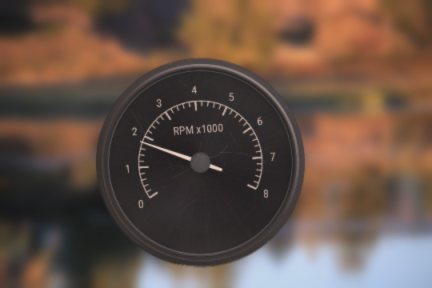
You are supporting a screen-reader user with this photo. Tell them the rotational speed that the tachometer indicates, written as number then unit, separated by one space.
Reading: 1800 rpm
